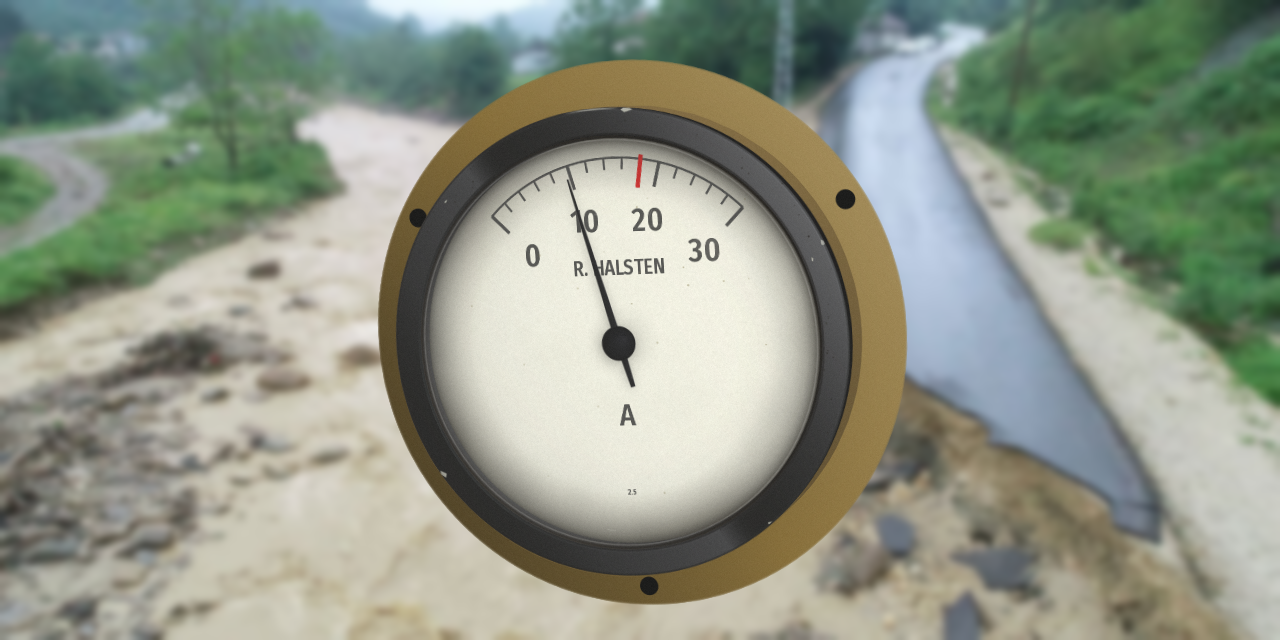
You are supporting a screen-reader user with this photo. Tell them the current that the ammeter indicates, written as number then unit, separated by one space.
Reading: 10 A
